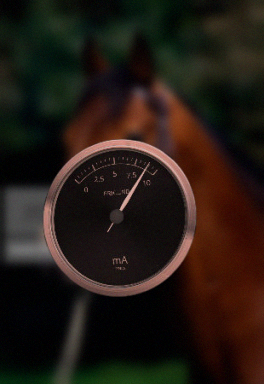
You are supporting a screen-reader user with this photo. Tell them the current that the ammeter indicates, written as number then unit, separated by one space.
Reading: 9 mA
